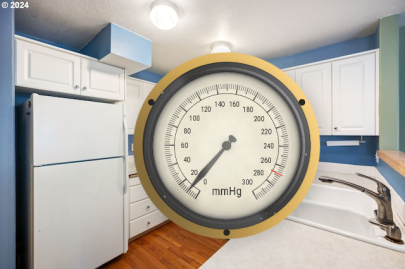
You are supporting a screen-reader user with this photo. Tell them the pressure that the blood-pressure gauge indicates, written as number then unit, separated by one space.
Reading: 10 mmHg
